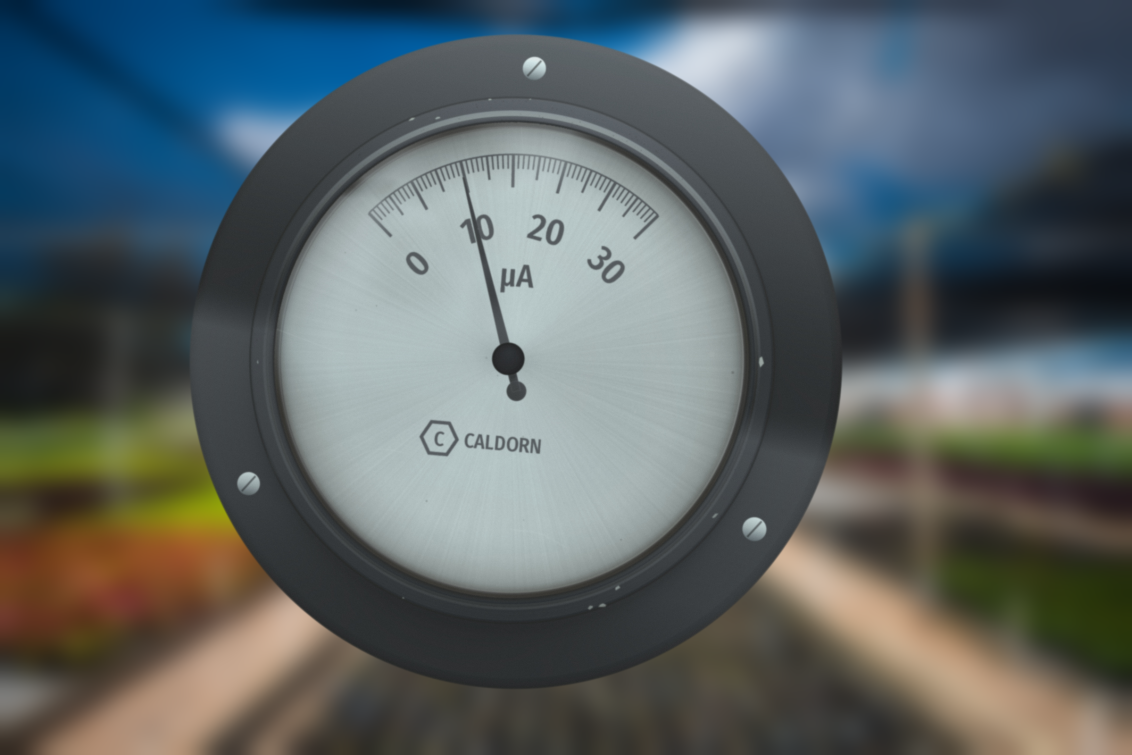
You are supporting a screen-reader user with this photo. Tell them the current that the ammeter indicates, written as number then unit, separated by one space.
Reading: 10 µA
